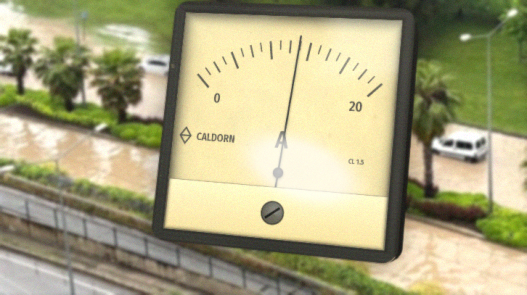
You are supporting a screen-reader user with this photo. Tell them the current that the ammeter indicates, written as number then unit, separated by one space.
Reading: 11 A
